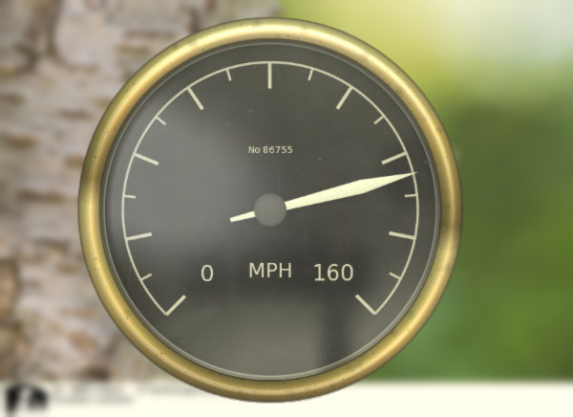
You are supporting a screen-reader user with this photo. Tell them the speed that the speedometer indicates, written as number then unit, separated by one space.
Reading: 125 mph
